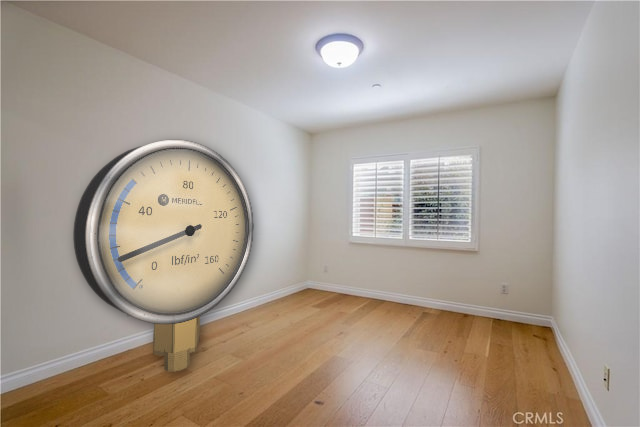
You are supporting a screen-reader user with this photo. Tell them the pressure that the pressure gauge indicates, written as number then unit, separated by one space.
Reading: 15 psi
